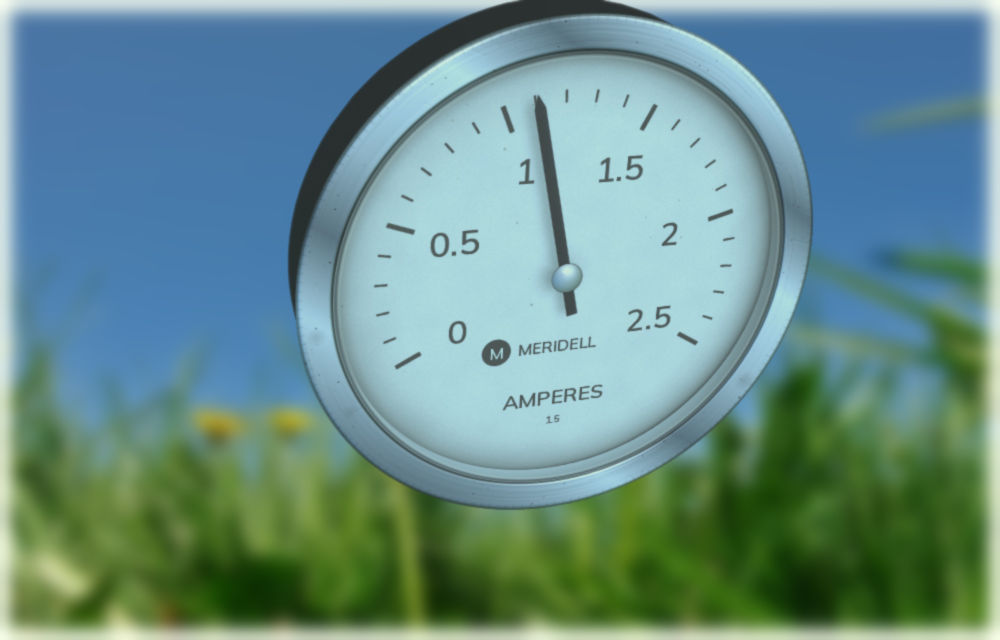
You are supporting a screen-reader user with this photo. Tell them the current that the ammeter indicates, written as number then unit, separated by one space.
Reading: 1.1 A
